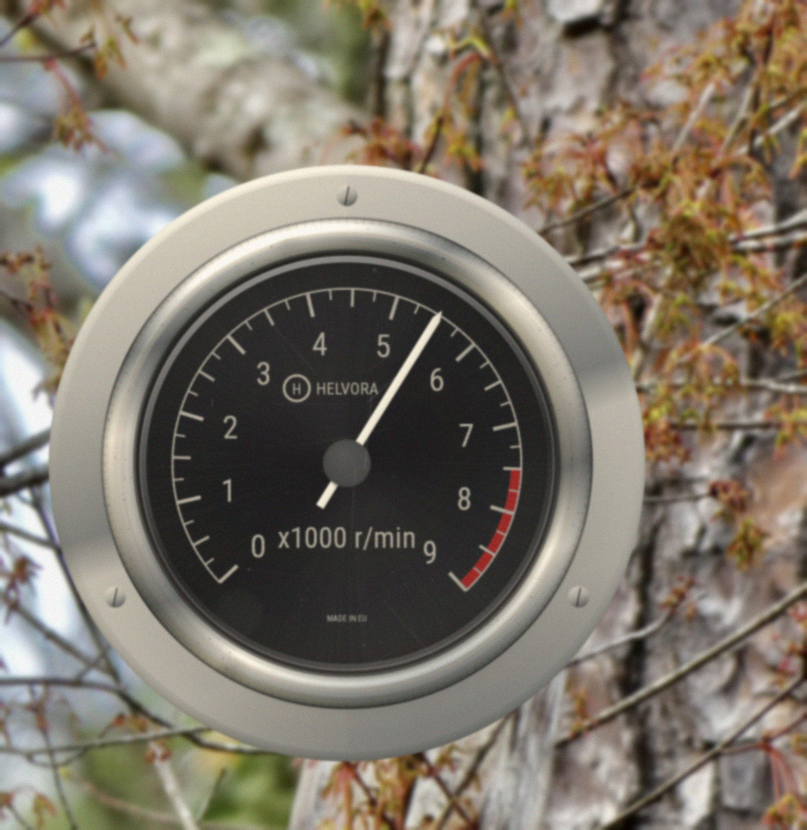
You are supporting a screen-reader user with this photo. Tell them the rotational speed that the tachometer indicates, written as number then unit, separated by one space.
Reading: 5500 rpm
